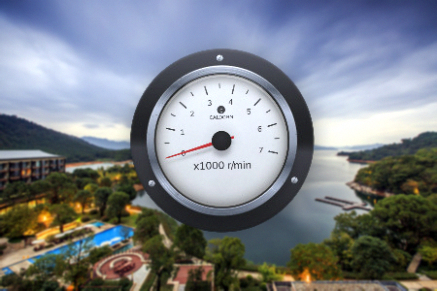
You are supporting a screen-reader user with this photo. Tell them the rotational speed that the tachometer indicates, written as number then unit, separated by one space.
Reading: 0 rpm
